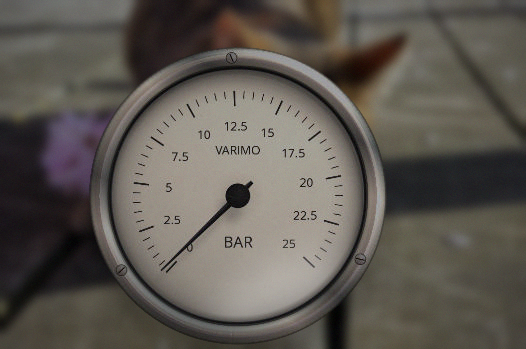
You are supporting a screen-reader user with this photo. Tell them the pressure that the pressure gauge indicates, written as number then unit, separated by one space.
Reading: 0.25 bar
